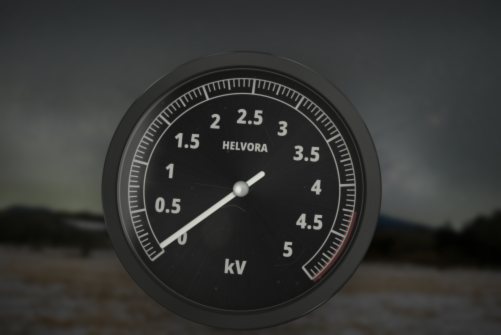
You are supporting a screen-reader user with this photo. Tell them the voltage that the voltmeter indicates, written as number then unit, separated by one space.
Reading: 0.05 kV
